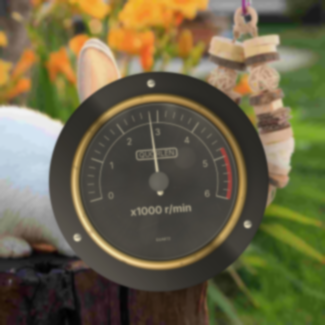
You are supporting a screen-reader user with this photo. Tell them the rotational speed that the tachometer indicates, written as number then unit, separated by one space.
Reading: 2800 rpm
